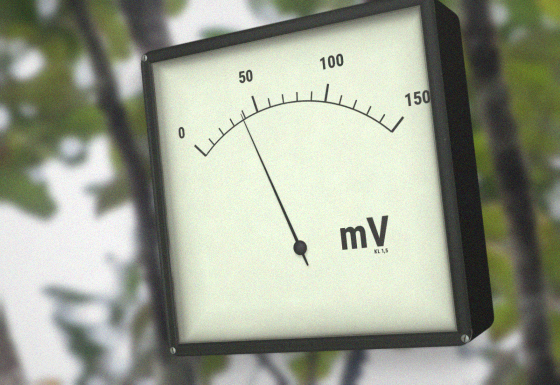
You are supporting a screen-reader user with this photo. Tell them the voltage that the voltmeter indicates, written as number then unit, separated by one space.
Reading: 40 mV
